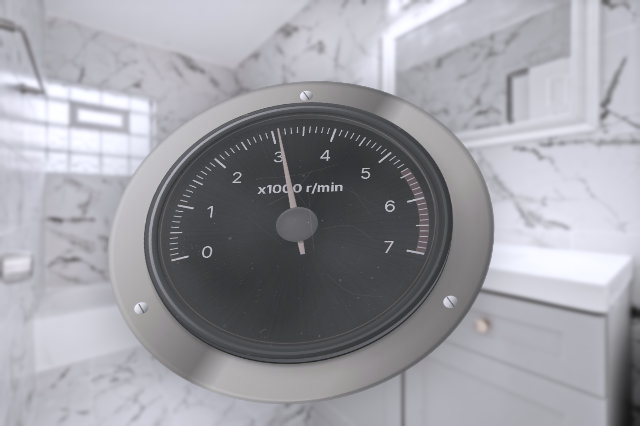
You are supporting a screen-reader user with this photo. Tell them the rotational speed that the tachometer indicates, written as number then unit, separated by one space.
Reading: 3100 rpm
